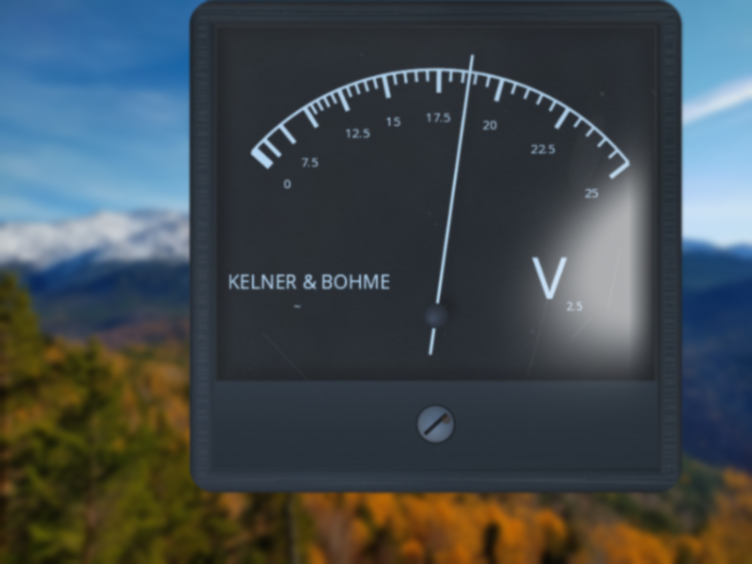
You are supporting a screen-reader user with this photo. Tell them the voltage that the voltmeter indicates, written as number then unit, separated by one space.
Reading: 18.75 V
